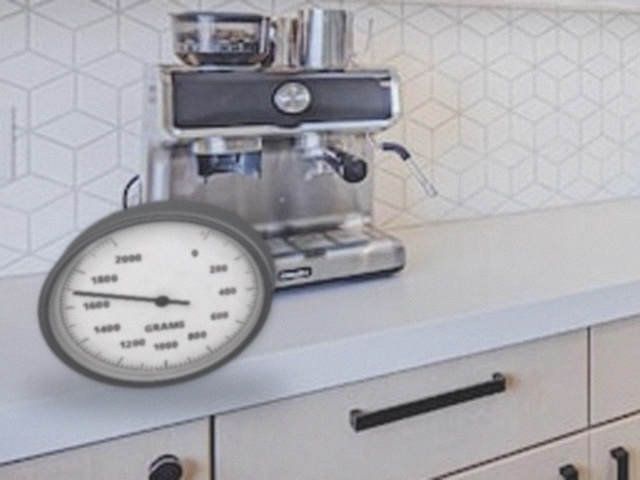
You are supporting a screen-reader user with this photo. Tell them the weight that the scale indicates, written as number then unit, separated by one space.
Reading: 1700 g
